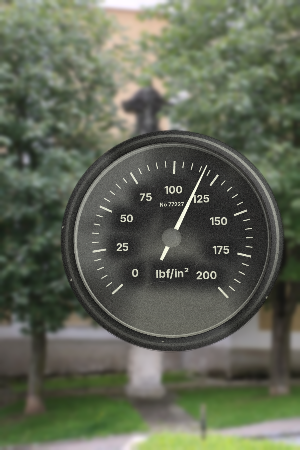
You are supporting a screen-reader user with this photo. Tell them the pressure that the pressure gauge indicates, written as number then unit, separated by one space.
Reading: 117.5 psi
